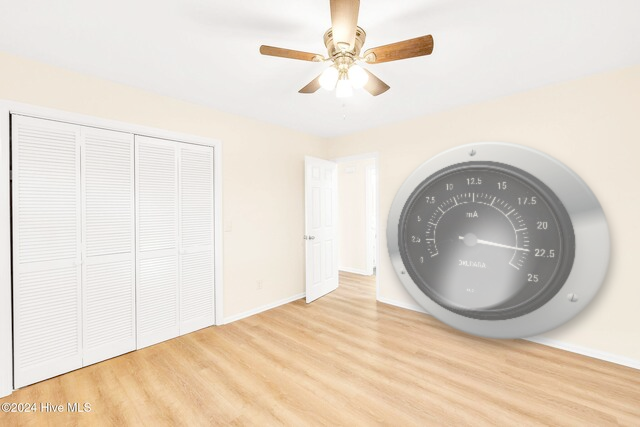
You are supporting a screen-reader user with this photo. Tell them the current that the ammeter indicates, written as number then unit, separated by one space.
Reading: 22.5 mA
